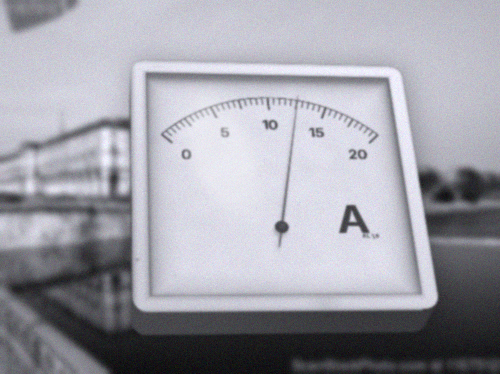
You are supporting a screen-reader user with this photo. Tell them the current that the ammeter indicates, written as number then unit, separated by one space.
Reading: 12.5 A
